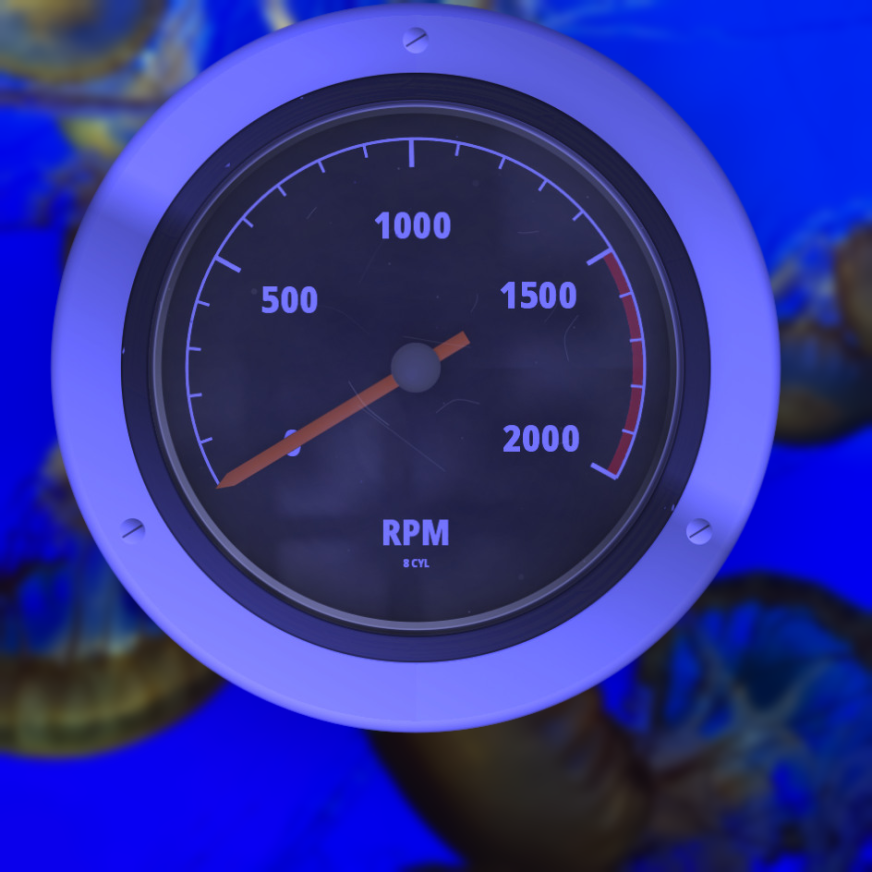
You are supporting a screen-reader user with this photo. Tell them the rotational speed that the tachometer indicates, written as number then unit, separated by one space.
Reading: 0 rpm
